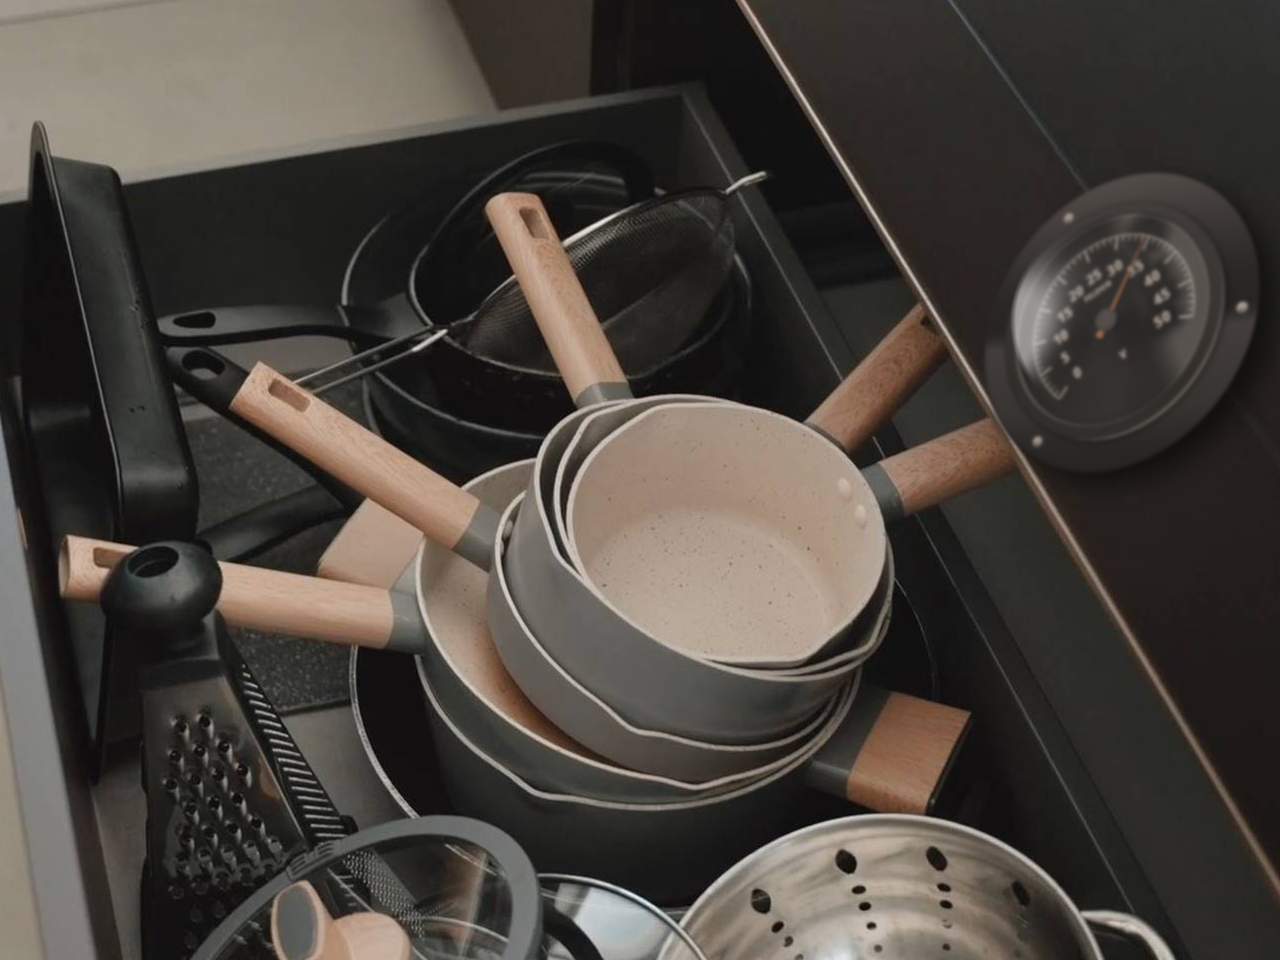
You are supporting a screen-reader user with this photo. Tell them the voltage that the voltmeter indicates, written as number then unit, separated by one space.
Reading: 35 V
